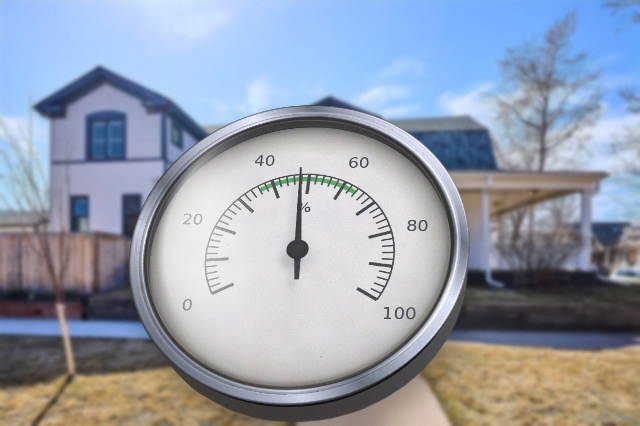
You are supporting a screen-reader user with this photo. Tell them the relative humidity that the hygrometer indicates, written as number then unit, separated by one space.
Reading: 48 %
